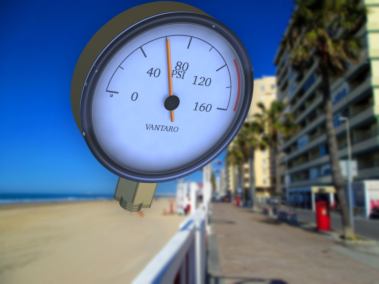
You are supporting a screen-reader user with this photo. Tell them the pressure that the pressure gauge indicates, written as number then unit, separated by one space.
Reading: 60 psi
